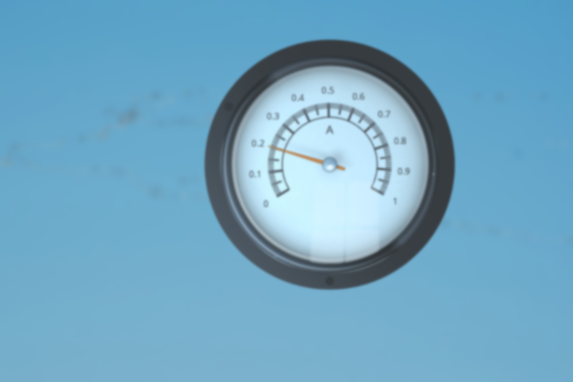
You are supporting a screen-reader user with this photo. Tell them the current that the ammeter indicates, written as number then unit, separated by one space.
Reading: 0.2 A
